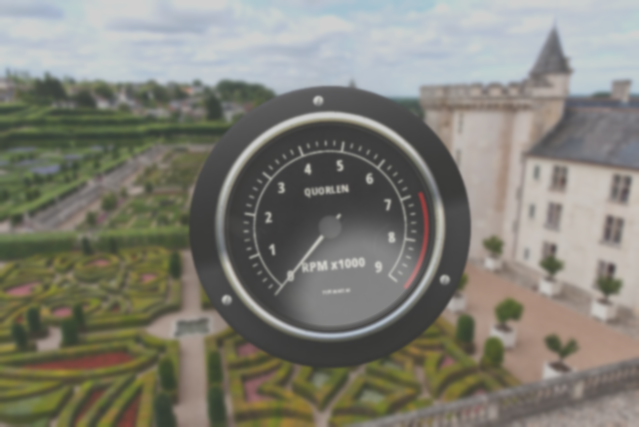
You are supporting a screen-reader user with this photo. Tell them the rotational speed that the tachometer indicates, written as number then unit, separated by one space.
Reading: 0 rpm
